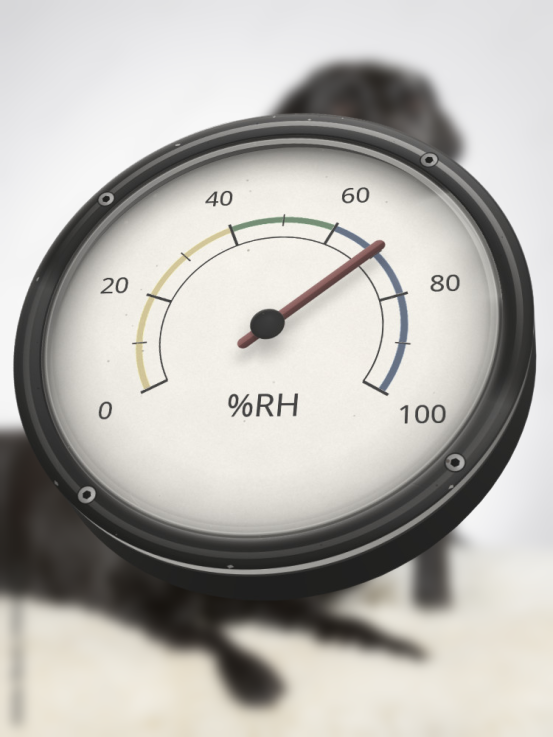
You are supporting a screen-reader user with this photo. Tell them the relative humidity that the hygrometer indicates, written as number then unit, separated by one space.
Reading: 70 %
